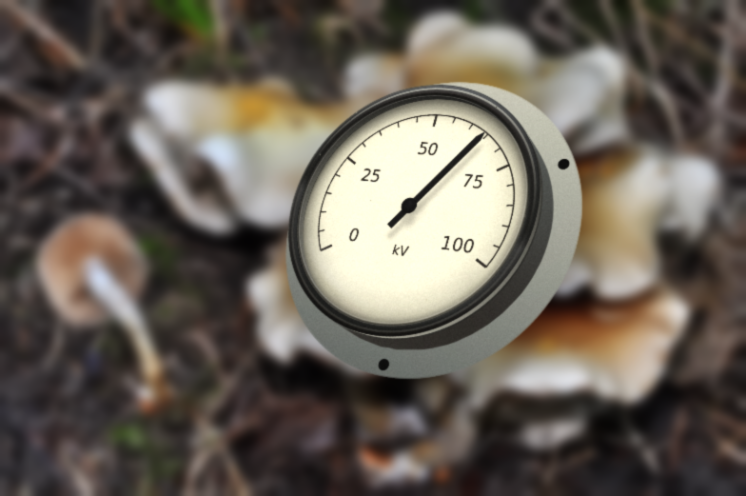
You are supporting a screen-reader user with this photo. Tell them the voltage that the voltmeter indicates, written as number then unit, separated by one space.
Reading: 65 kV
